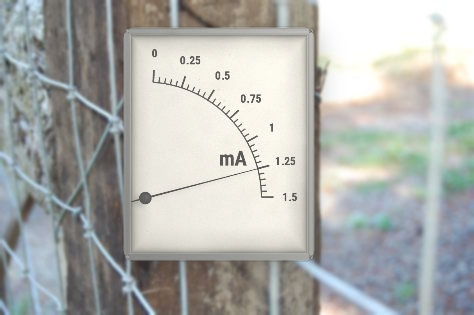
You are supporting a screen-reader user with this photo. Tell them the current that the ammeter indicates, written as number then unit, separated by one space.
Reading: 1.25 mA
